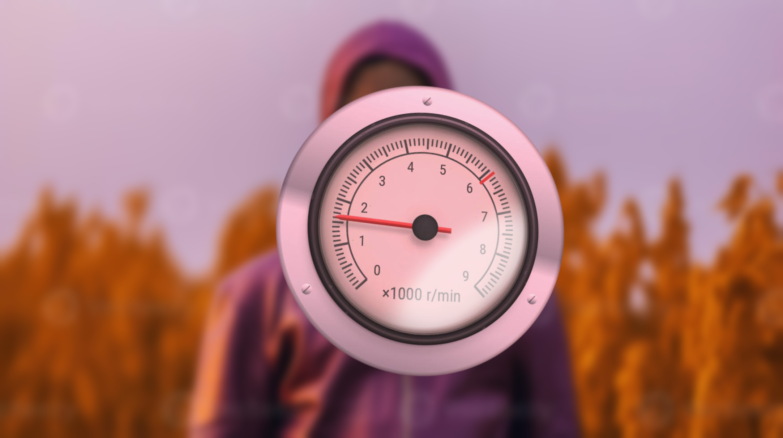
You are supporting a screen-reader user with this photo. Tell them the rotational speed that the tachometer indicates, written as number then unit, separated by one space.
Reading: 1600 rpm
